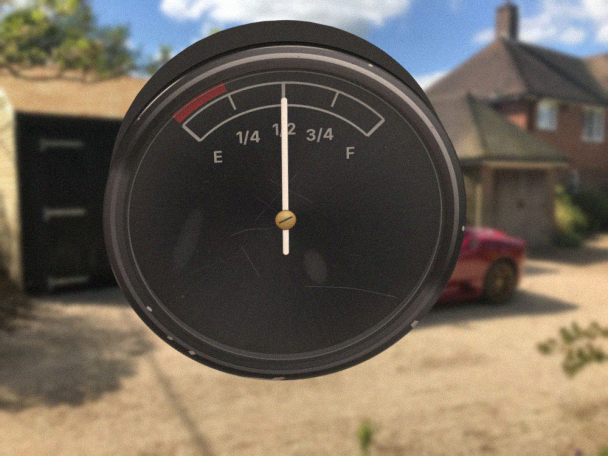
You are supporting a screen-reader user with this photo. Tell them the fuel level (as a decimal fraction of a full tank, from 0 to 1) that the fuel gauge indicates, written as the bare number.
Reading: 0.5
